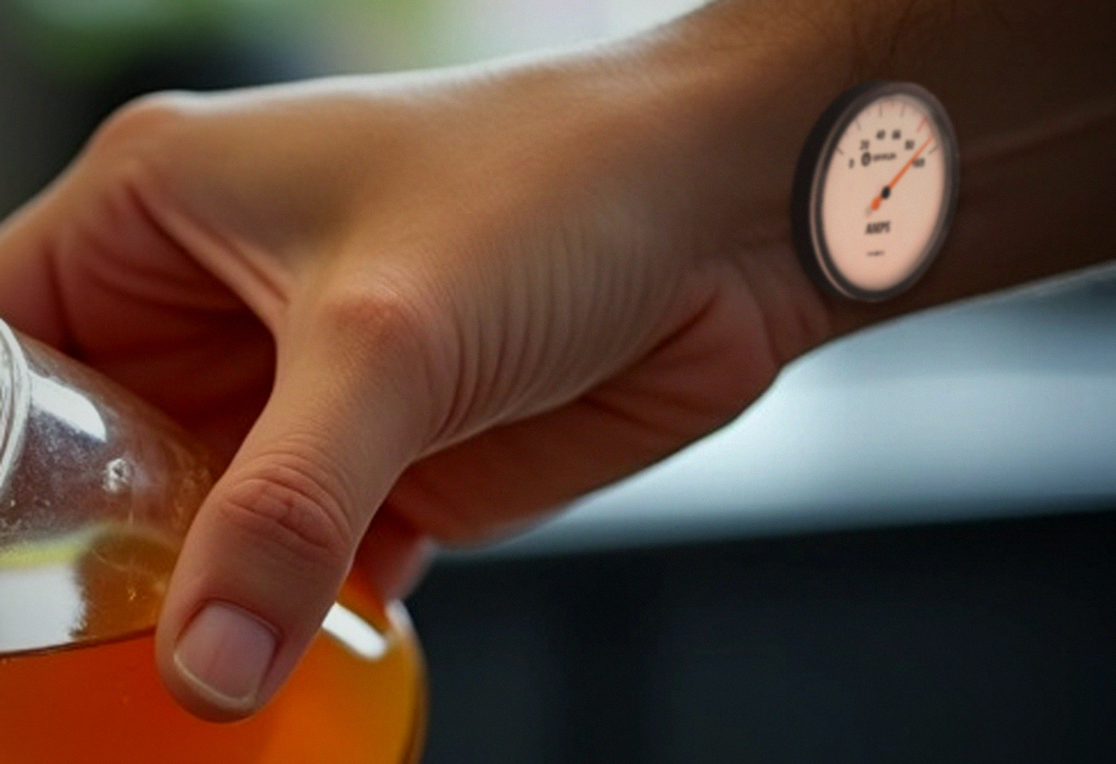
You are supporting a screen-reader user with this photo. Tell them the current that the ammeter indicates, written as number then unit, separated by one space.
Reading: 90 A
